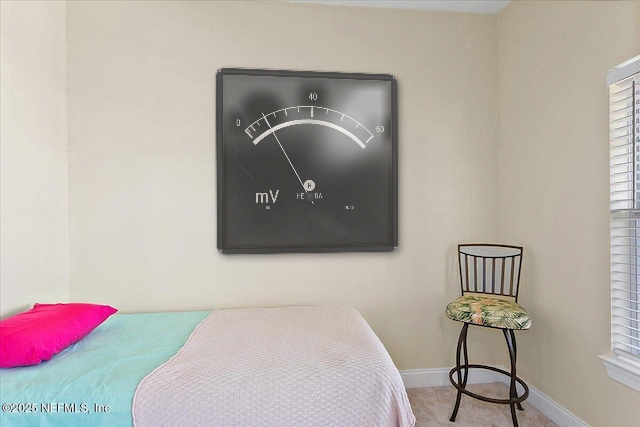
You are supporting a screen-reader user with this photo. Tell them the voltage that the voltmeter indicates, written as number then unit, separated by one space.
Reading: 20 mV
